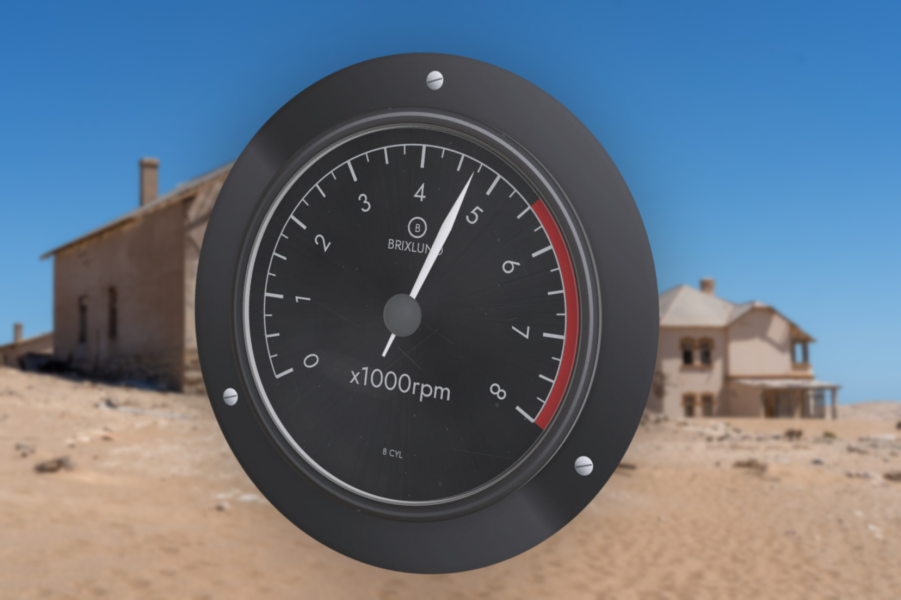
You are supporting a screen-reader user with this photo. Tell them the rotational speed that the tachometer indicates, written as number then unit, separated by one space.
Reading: 4750 rpm
